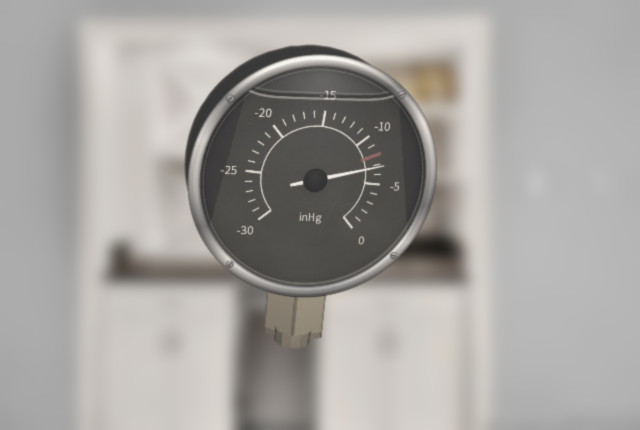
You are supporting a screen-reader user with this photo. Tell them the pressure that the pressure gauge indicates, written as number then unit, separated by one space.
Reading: -7 inHg
